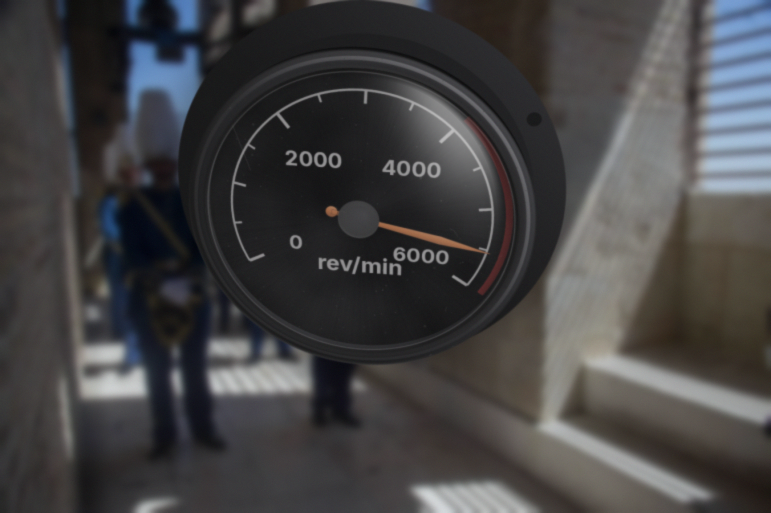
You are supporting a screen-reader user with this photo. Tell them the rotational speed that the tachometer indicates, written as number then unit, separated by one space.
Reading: 5500 rpm
